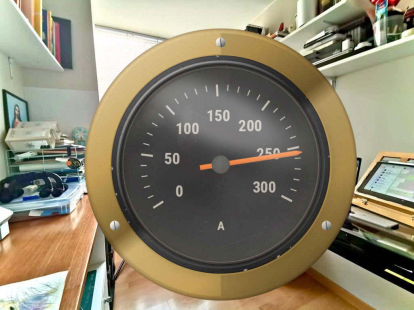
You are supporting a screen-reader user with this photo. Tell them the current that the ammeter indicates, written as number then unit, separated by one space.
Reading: 255 A
